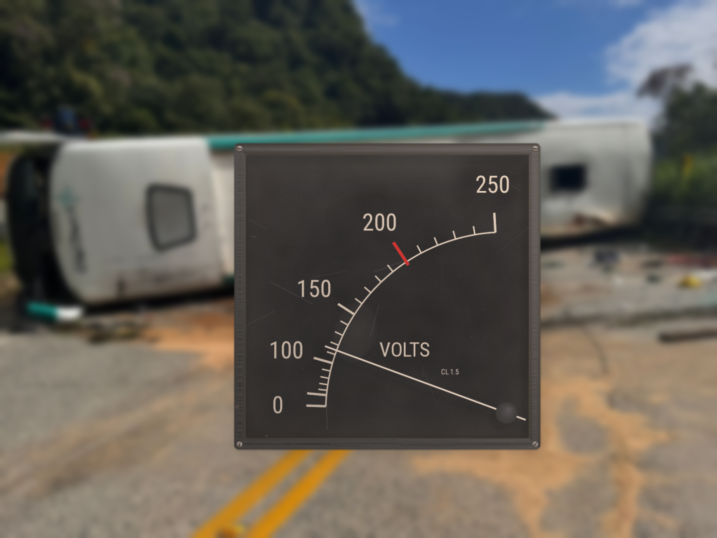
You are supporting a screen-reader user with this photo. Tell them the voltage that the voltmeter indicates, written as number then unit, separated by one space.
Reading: 115 V
